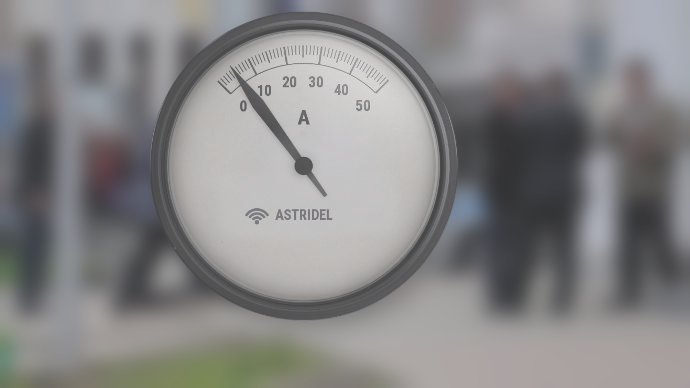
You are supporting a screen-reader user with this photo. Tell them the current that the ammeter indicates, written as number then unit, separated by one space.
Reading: 5 A
